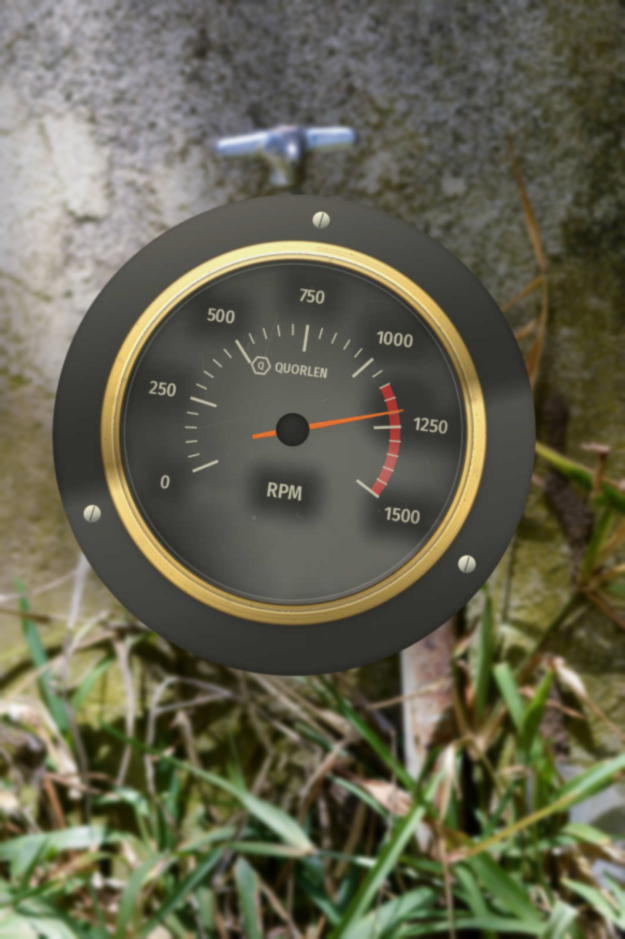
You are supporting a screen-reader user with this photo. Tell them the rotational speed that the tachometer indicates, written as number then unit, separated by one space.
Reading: 1200 rpm
